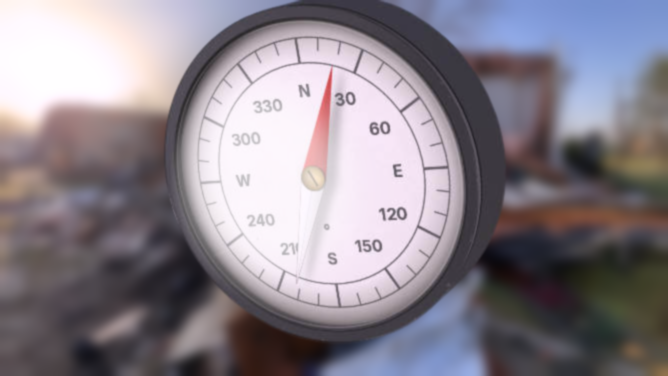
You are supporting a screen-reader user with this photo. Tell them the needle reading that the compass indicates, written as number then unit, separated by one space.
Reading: 20 °
